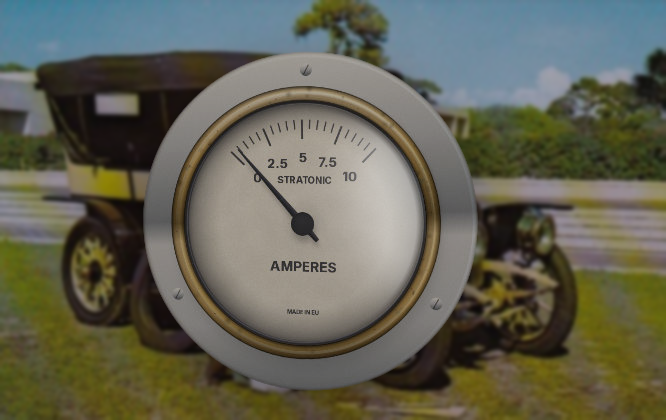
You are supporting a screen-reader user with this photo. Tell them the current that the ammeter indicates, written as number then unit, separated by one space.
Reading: 0.5 A
